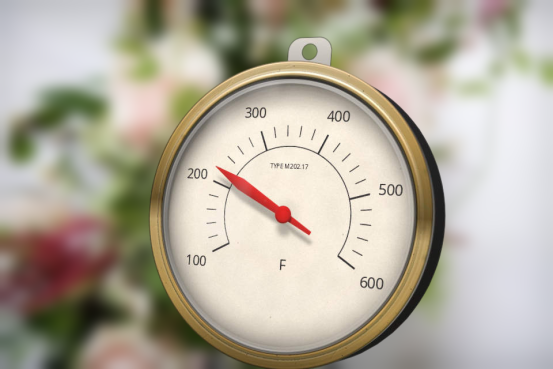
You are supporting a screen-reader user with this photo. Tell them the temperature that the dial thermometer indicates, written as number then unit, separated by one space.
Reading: 220 °F
